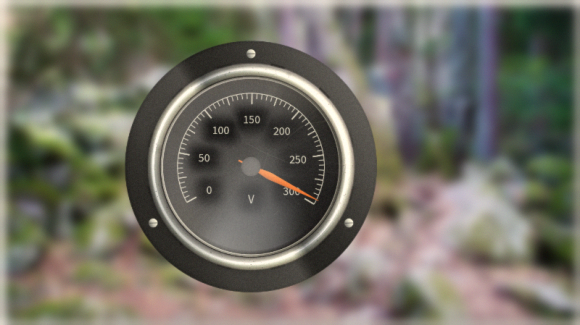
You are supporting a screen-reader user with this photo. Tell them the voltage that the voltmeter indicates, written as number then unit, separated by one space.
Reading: 295 V
